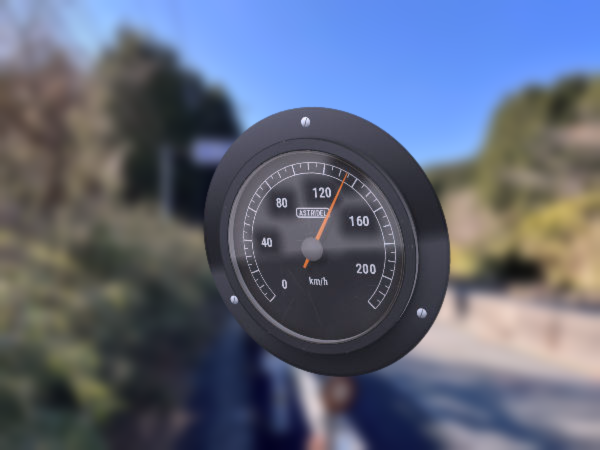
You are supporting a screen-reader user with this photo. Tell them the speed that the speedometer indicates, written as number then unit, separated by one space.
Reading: 135 km/h
